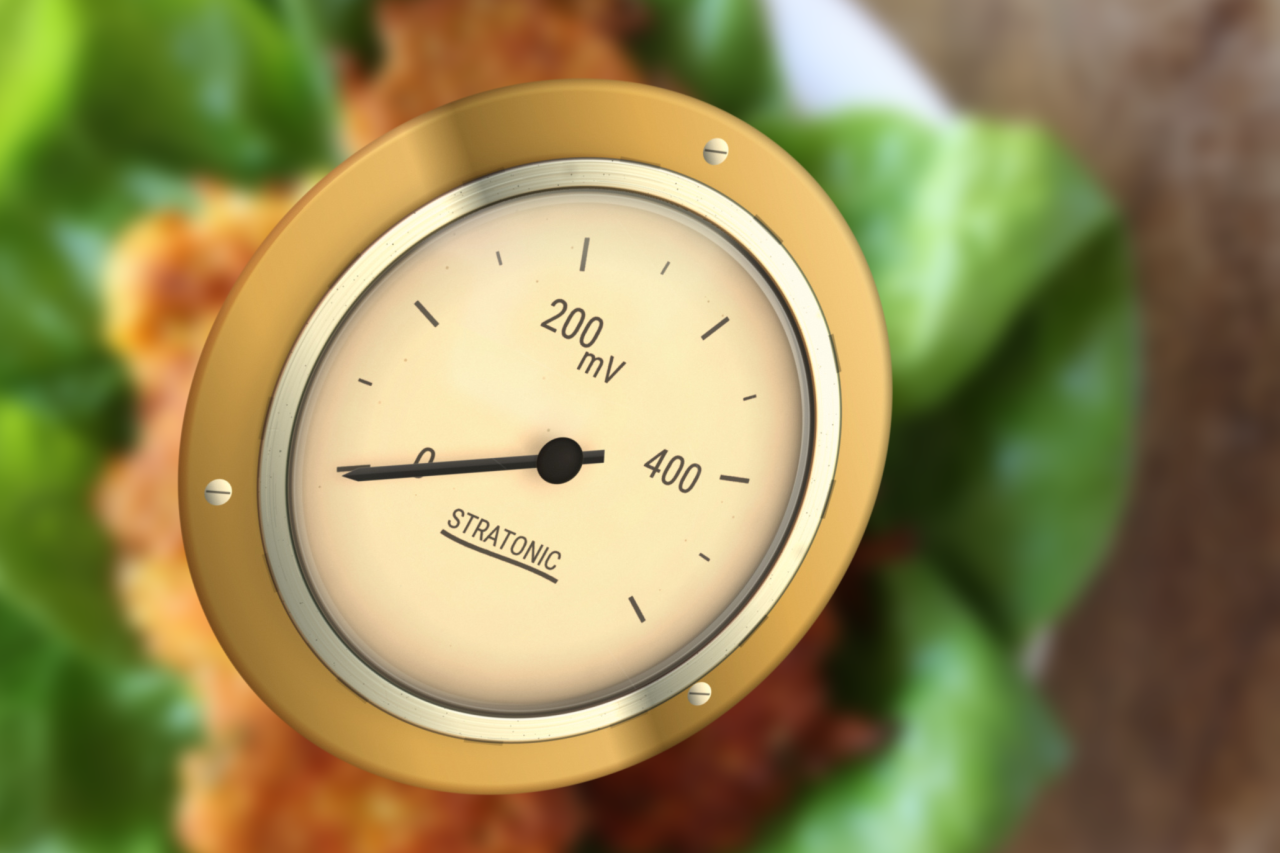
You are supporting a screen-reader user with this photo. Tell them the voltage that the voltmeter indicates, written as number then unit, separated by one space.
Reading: 0 mV
